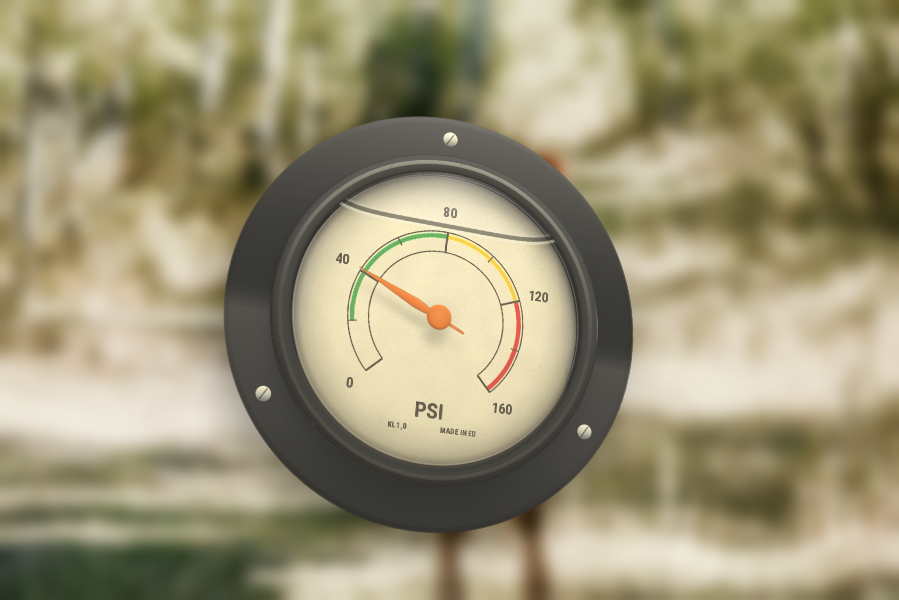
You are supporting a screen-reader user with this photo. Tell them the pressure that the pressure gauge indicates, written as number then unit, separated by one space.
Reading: 40 psi
